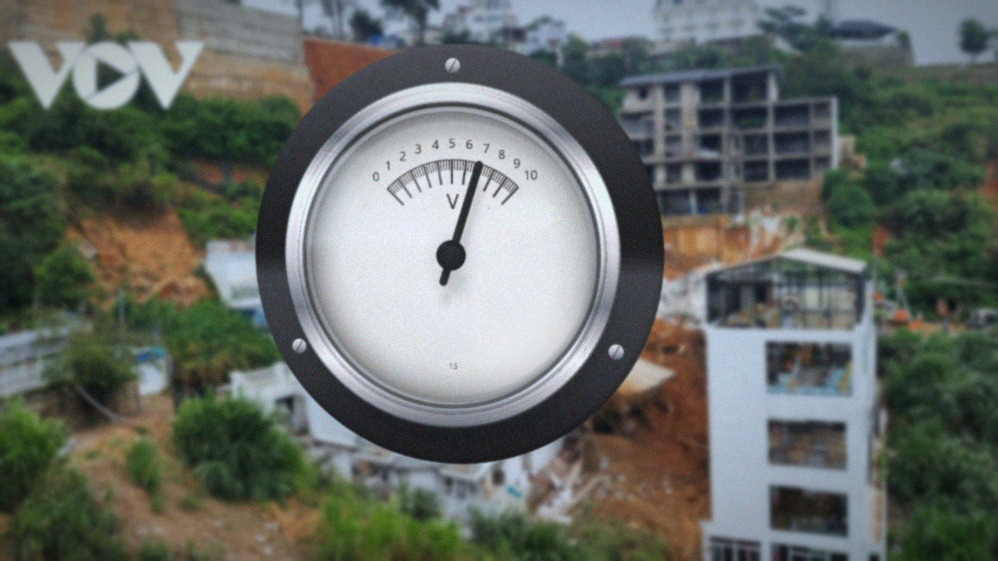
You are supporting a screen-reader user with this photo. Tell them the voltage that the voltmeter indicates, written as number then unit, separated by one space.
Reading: 7 V
